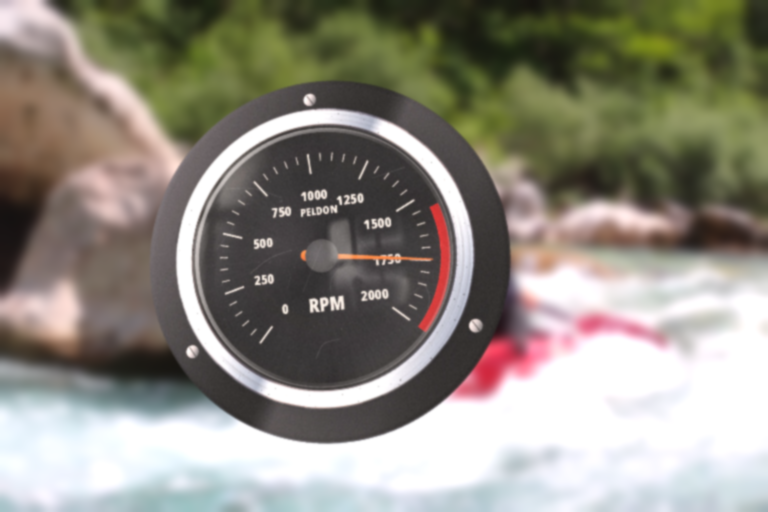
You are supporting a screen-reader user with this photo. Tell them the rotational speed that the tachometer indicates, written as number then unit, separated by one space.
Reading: 1750 rpm
